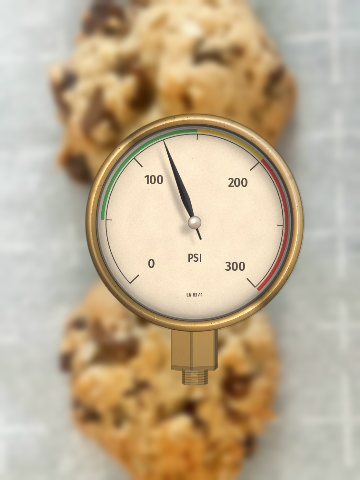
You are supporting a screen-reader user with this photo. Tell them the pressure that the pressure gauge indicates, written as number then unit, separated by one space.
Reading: 125 psi
